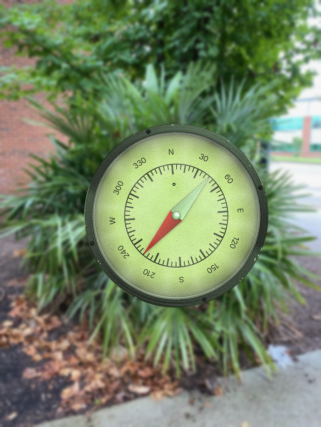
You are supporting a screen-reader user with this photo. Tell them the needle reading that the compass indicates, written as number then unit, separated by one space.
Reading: 225 °
